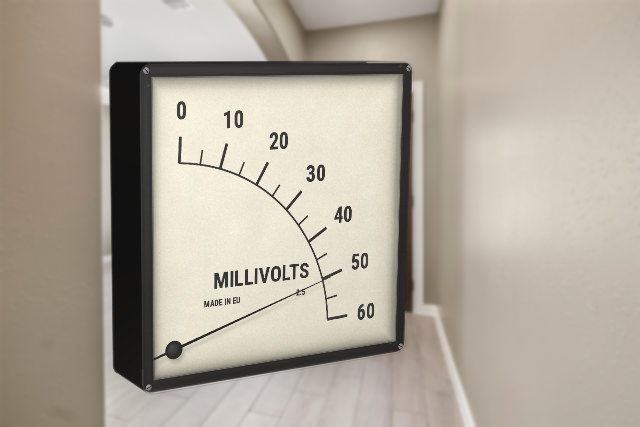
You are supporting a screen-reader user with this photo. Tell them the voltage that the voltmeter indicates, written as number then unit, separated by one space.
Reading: 50 mV
